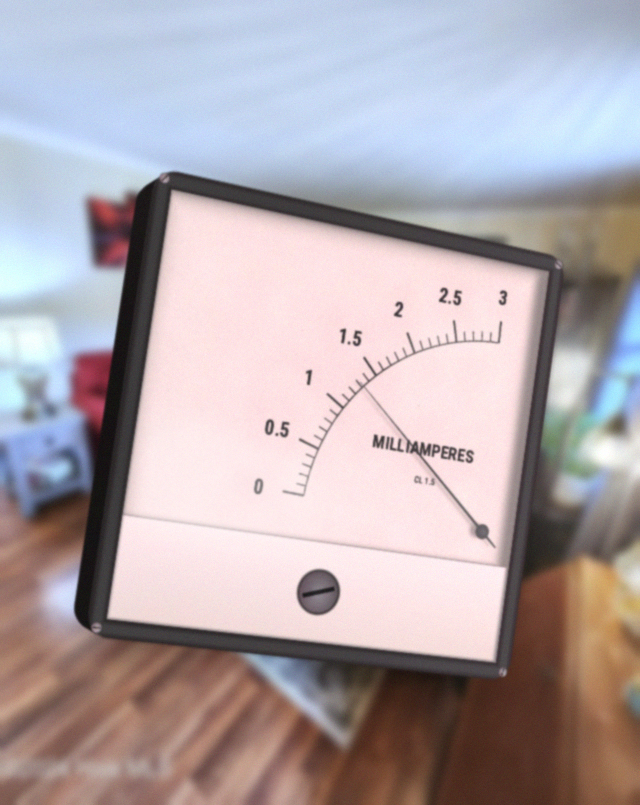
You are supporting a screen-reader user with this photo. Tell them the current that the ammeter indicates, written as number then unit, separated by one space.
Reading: 1.3 mA
